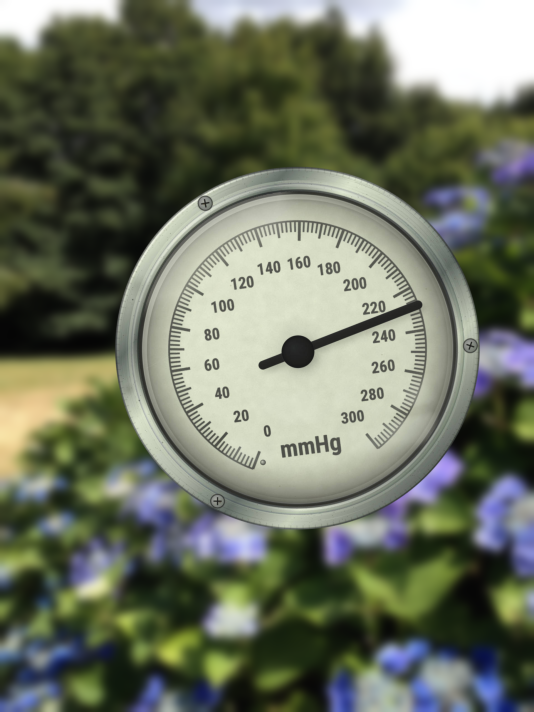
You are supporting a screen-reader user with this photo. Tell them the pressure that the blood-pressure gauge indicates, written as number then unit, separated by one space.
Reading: 228 mmHg
